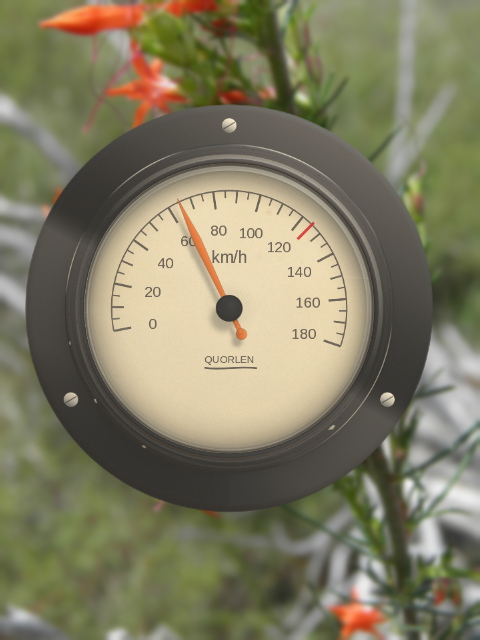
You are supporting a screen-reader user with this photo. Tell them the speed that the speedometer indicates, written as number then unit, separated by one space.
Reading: 65 km/h
